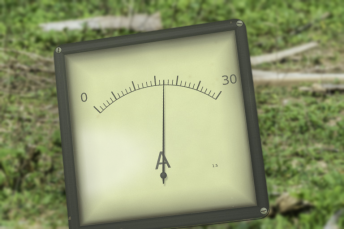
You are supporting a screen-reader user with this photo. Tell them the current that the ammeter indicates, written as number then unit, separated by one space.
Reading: 17 A
